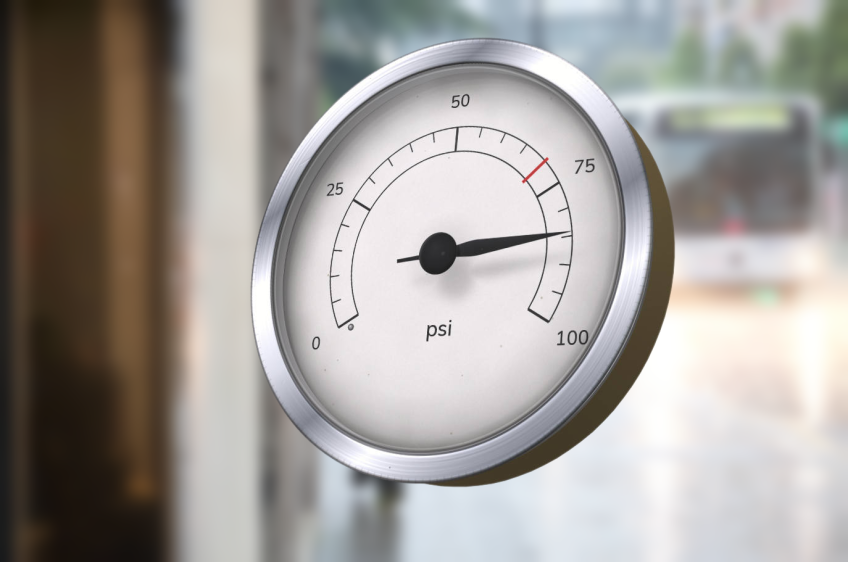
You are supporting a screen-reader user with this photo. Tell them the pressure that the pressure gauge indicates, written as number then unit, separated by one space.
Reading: 85 psi
